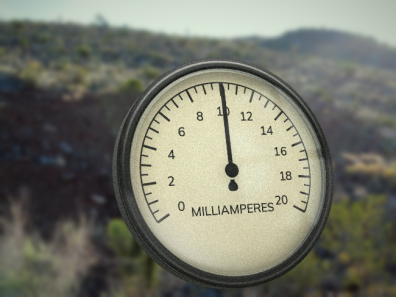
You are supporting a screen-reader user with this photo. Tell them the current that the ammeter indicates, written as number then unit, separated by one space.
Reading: 10 mA
